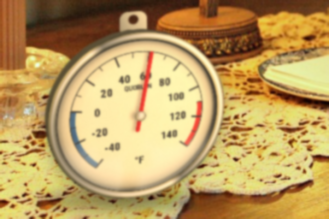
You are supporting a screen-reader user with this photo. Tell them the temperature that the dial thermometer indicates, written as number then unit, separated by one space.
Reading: 60 °F
